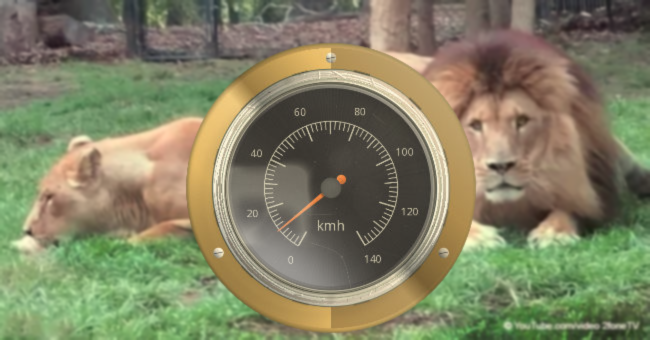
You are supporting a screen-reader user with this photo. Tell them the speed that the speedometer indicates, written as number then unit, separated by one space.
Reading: 10 km/h
